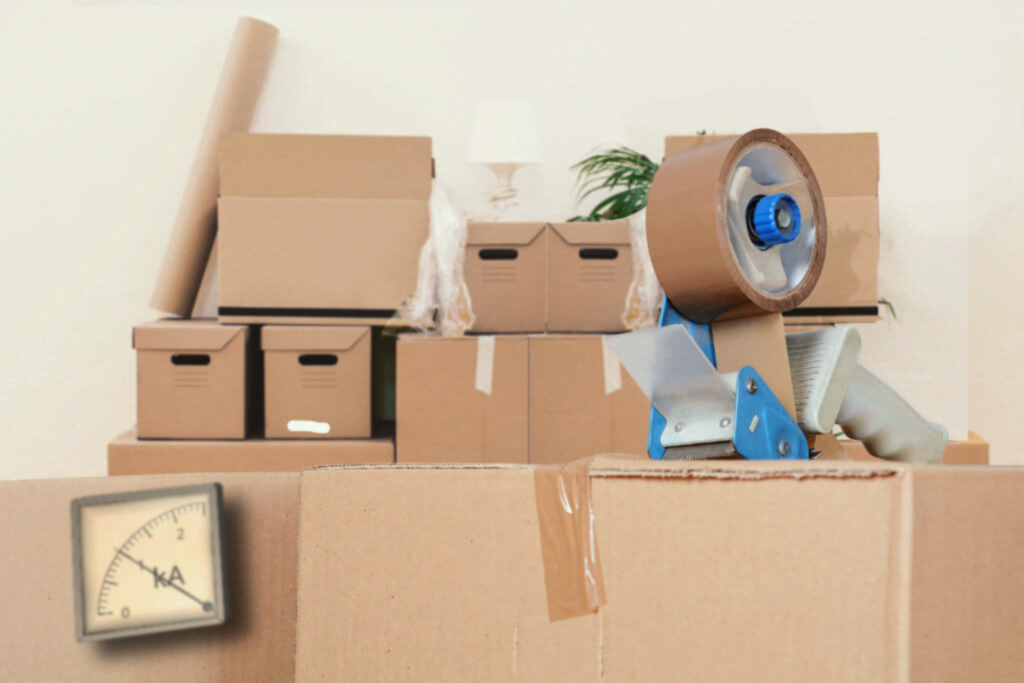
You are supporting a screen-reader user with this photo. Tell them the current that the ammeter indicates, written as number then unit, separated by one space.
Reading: 1 kA
